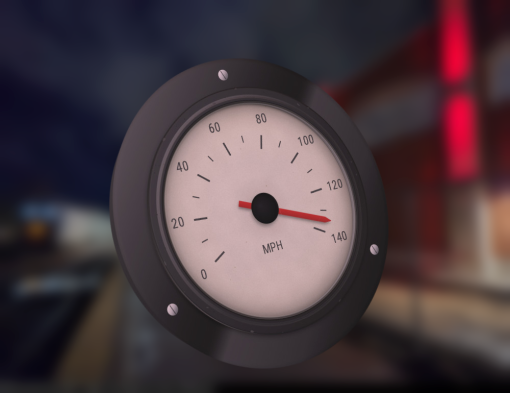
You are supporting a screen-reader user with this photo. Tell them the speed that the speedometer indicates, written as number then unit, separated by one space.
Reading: 135 mph
